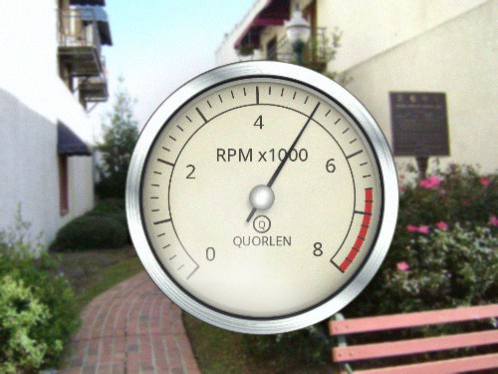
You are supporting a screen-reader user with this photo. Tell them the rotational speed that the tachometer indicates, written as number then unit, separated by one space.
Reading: 5000 rpm
